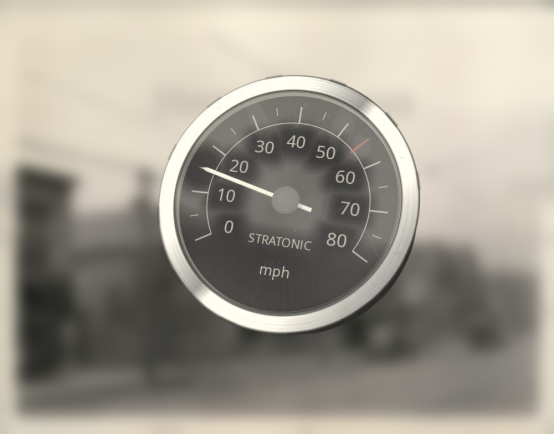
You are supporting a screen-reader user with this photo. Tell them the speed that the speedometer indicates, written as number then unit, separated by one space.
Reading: 15 mph
